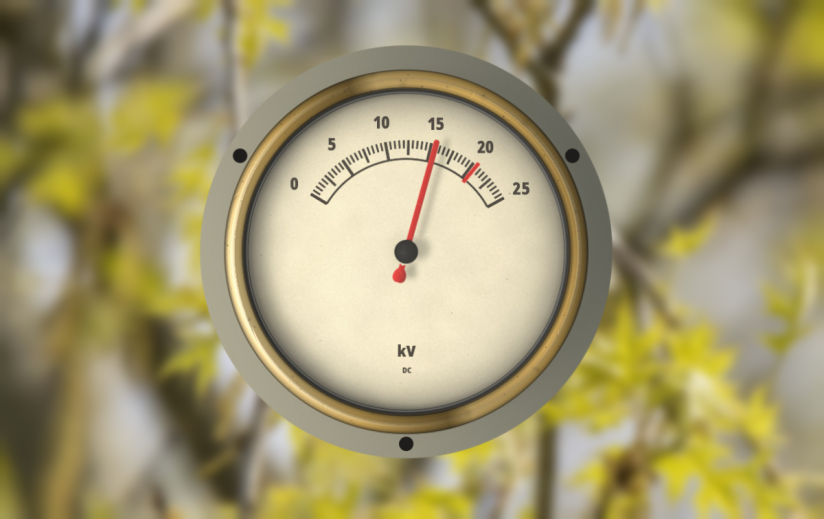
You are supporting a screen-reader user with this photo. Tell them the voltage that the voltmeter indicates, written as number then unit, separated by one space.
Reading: 15.5 kV
